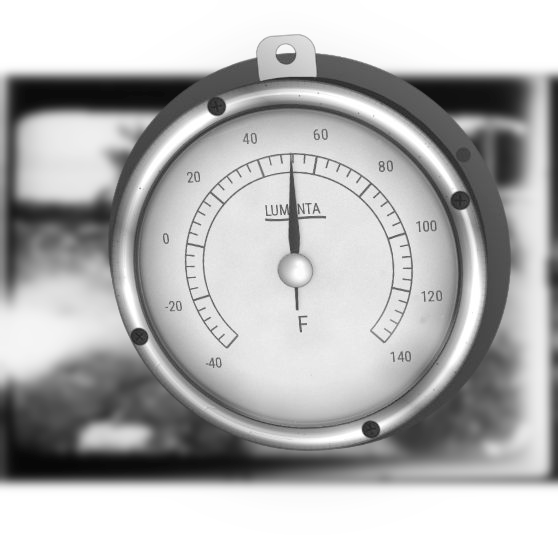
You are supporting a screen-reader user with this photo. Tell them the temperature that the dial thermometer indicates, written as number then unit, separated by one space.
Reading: 52 °F
